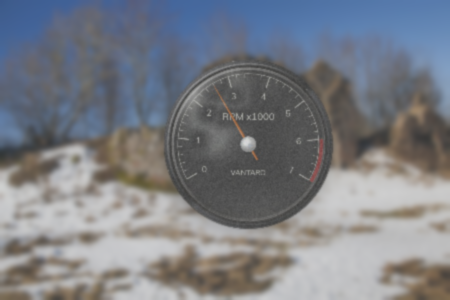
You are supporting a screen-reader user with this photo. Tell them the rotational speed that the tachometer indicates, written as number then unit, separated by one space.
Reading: 2600 rpm
